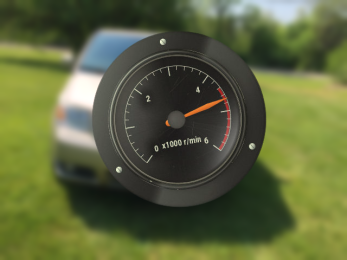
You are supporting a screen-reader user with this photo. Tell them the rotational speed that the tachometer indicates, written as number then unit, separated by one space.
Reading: 4700 rpm
